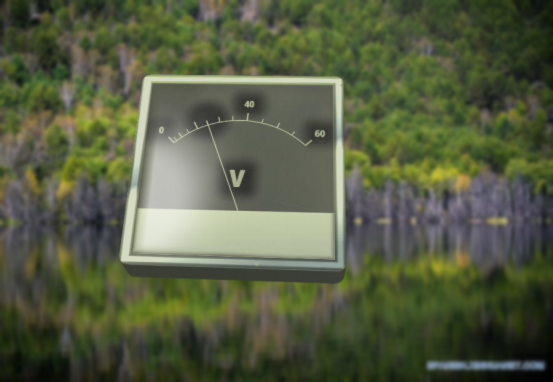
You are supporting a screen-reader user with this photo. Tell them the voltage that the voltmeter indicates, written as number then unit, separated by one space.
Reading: 25 V
